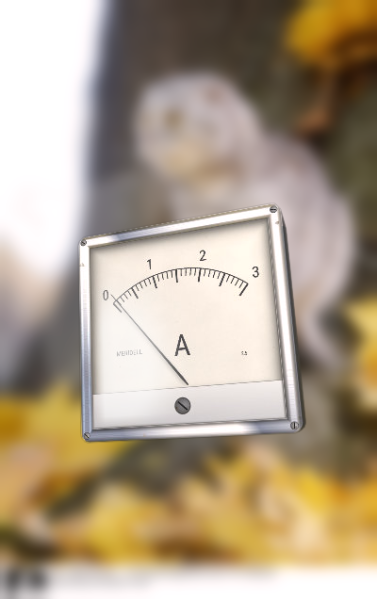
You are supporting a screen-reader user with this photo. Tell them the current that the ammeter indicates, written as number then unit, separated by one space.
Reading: 0.1 A
